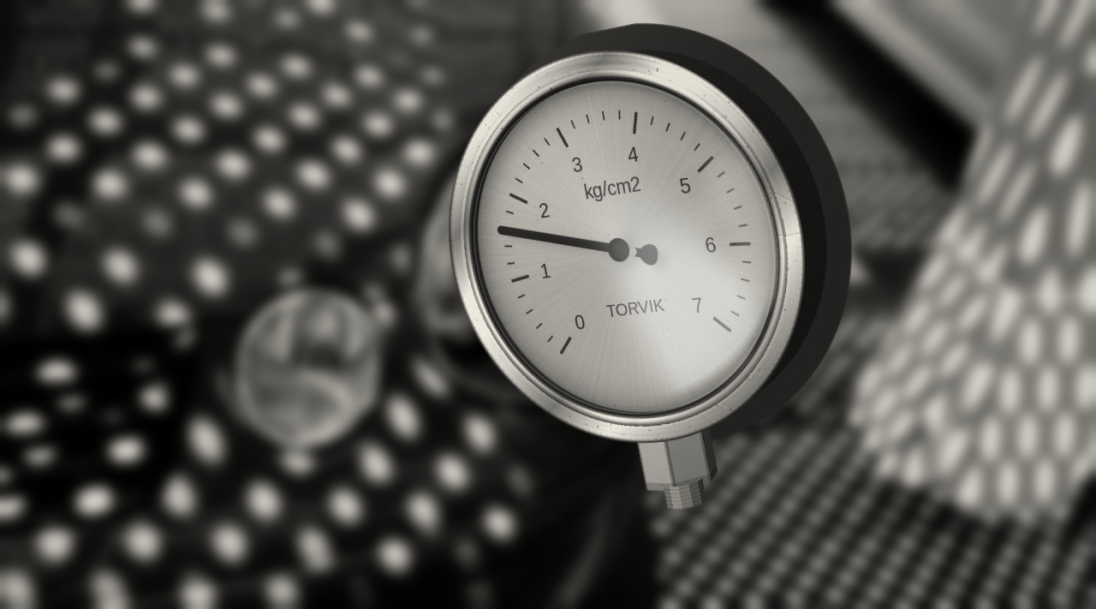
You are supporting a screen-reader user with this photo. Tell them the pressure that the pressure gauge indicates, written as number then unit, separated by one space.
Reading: 1.6 kg/cm²
